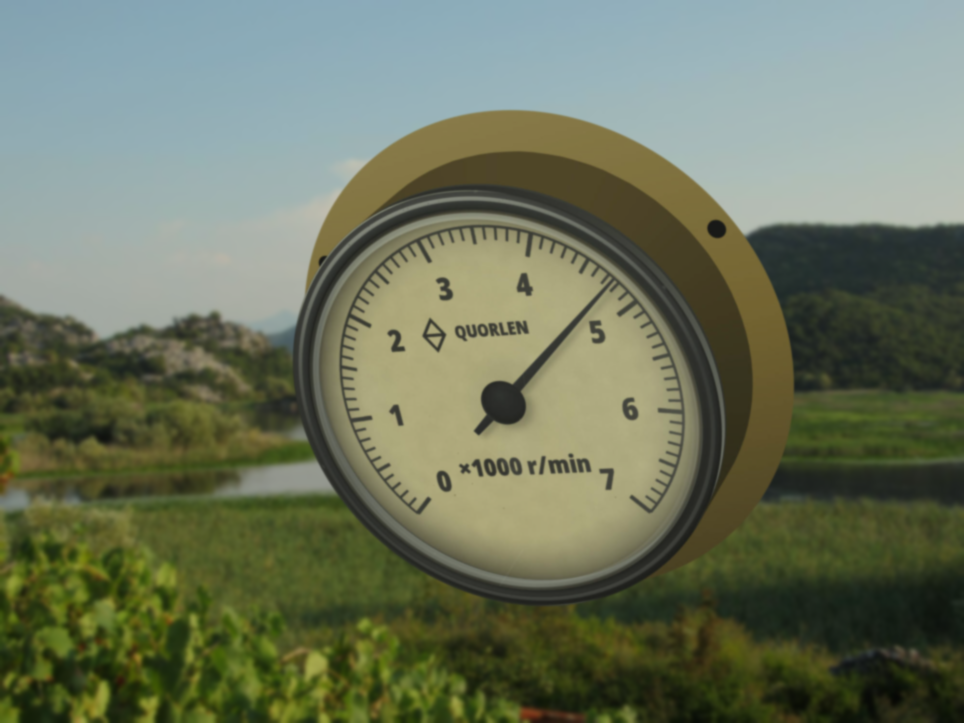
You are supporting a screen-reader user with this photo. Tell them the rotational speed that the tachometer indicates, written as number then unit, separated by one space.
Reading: 4750 rpm
